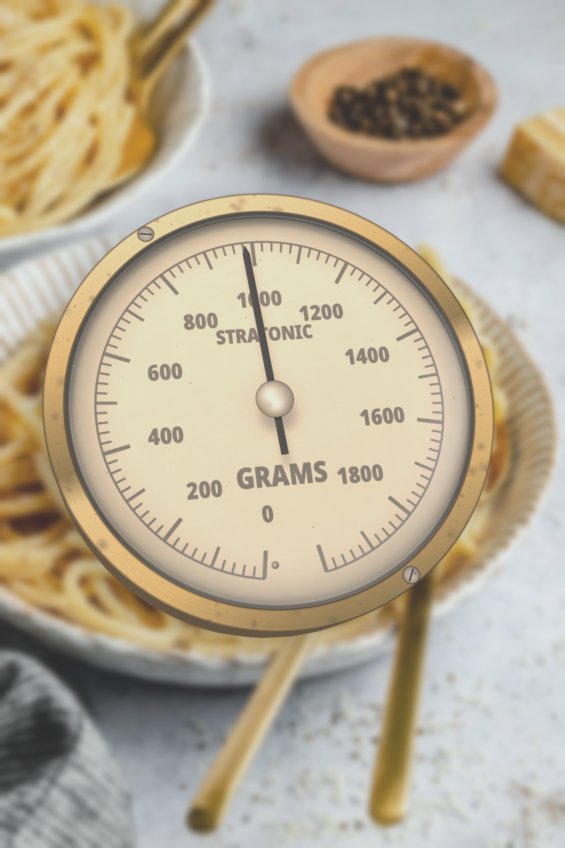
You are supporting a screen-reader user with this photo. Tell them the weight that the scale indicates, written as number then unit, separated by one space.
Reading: 980 g
